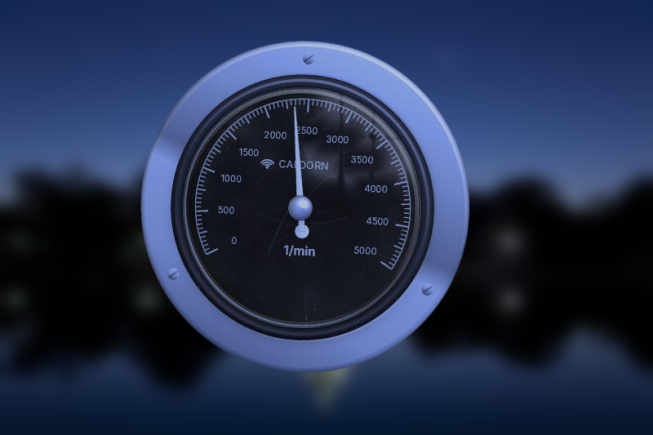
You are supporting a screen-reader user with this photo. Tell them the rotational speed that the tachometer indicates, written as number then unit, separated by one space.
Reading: 2350 rpm
